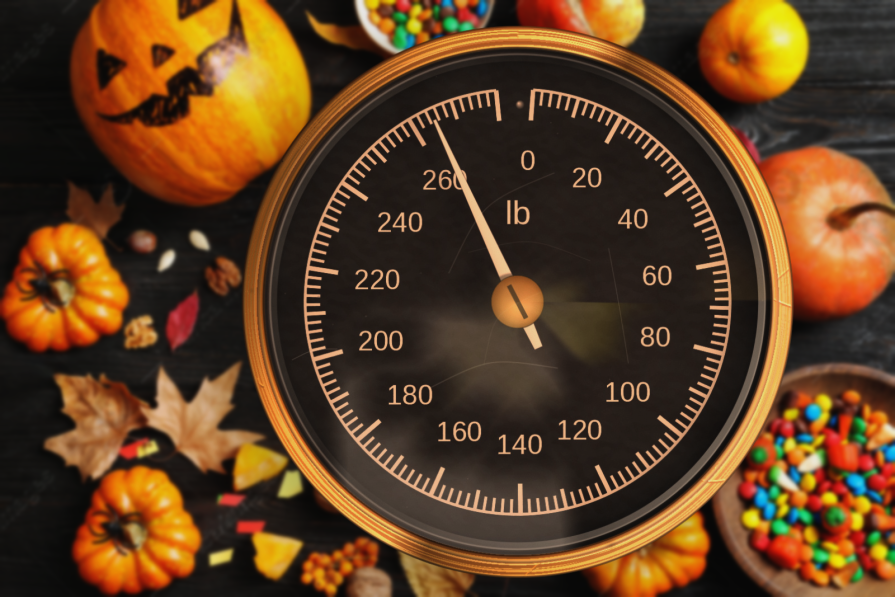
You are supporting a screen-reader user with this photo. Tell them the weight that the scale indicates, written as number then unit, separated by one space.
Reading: 265 lb
